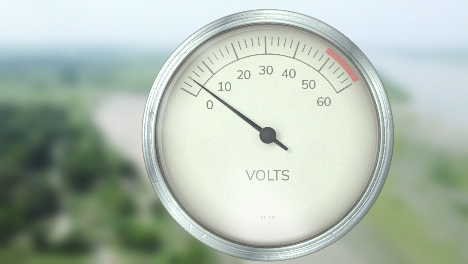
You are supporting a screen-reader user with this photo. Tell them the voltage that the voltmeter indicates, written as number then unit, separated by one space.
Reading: 4 V
